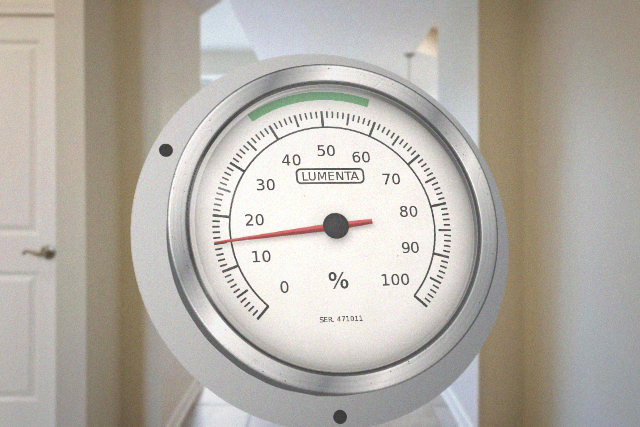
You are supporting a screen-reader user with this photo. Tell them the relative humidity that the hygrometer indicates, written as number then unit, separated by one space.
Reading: 15 %
